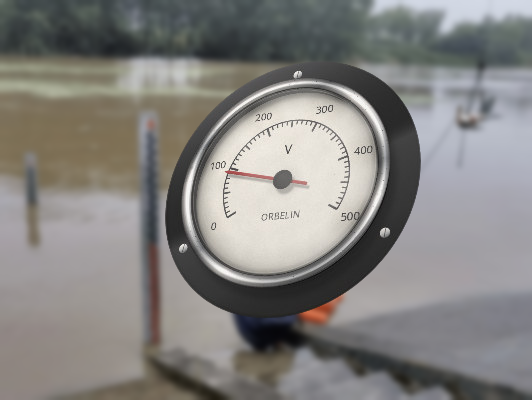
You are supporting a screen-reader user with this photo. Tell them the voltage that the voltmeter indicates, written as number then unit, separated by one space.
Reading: 90 V
